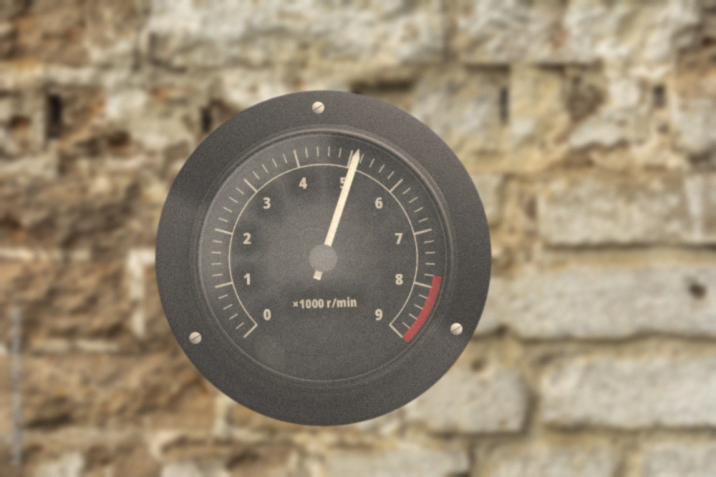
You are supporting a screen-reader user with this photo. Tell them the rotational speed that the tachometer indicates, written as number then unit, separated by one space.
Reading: 5100 rpm
